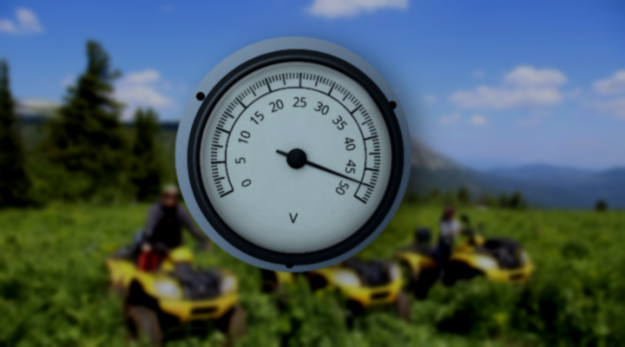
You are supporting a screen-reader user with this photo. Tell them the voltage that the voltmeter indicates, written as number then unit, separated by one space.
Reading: 47.5 V
